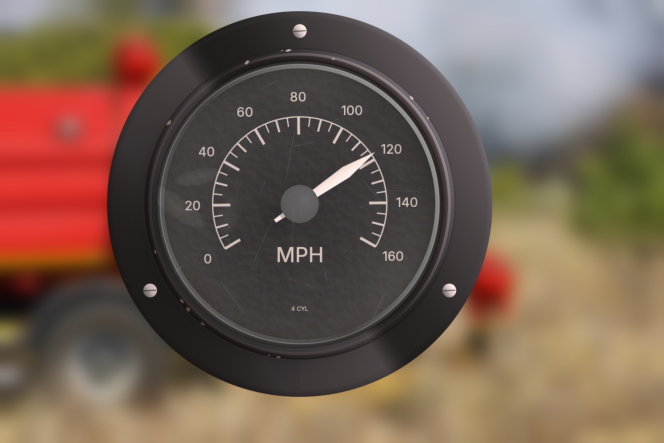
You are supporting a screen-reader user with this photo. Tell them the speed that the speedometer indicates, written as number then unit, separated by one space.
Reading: 117.5 mph
